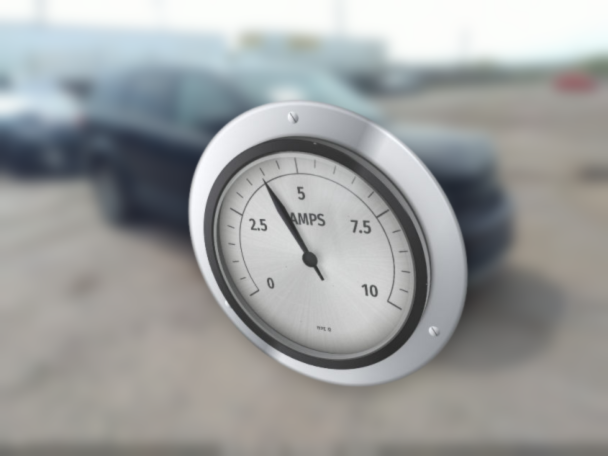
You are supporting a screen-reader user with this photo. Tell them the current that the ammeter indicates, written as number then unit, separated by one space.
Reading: 4 A
